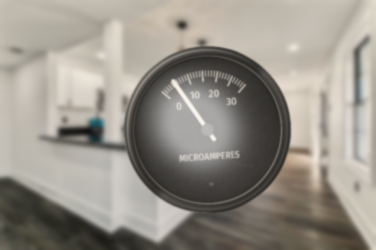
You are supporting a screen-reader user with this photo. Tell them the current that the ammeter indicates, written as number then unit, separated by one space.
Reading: 5 µA
